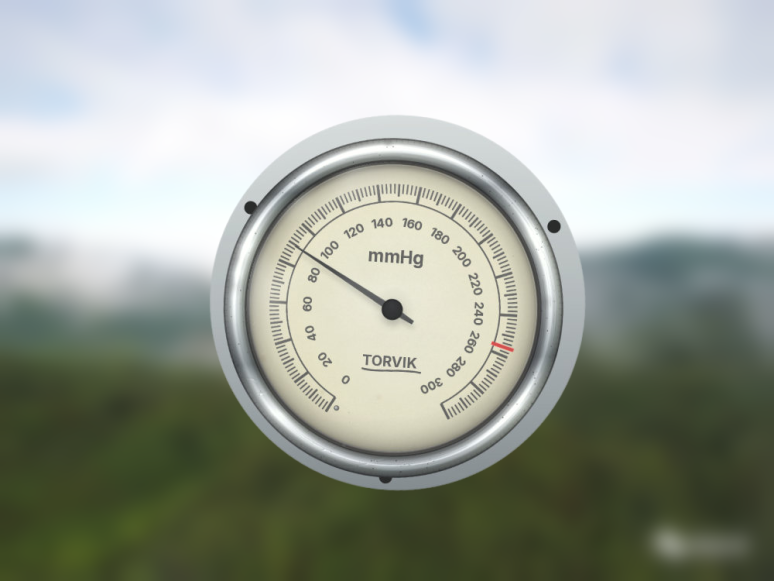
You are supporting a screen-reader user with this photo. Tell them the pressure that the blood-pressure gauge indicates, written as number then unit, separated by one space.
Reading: 90 mmHg
